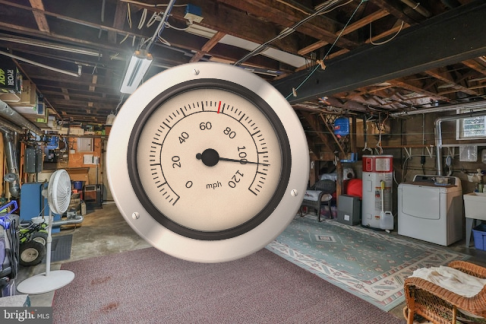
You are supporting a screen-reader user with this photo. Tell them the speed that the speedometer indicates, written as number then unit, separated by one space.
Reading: 106 mph
